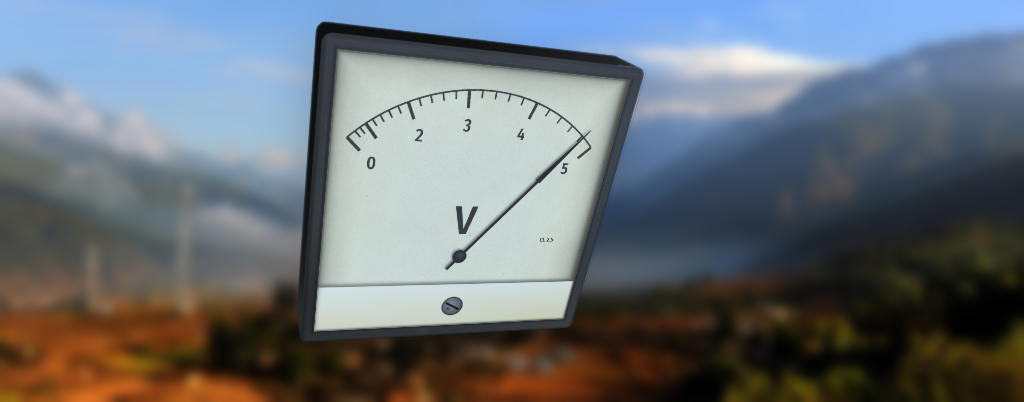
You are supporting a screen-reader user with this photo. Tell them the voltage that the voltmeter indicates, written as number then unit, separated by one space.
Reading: 4.8 V
